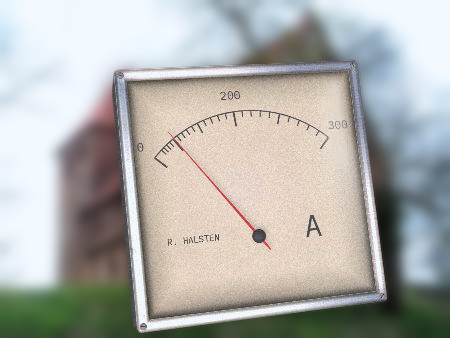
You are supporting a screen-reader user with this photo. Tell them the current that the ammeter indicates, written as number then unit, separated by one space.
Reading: 100 A
